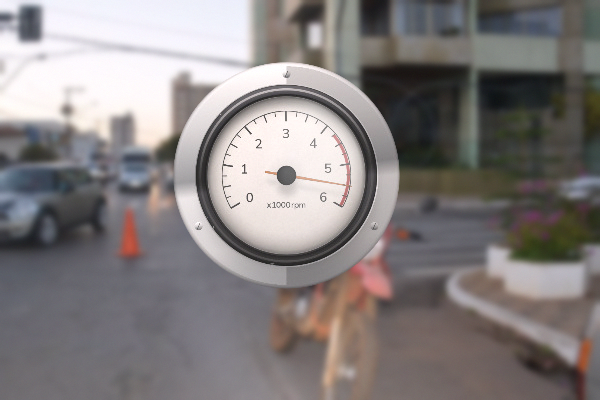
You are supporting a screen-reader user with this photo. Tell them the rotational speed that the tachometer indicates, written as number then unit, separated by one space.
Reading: 5500 rpm
